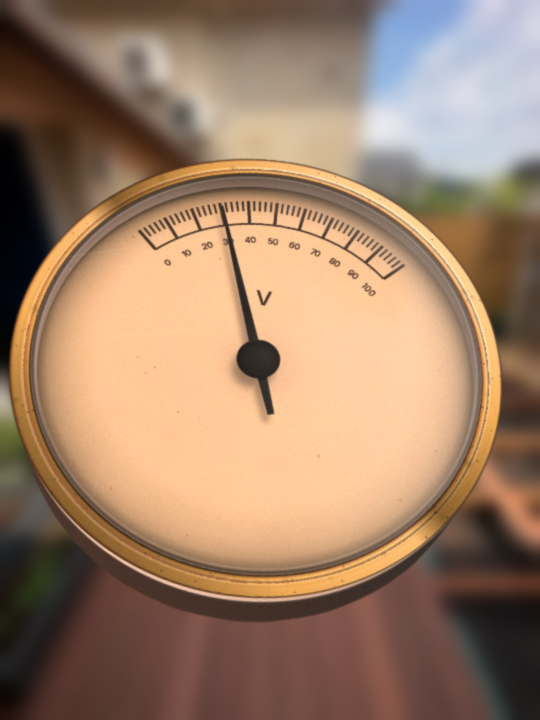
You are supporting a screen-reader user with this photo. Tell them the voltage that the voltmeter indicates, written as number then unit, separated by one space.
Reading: 30 V
